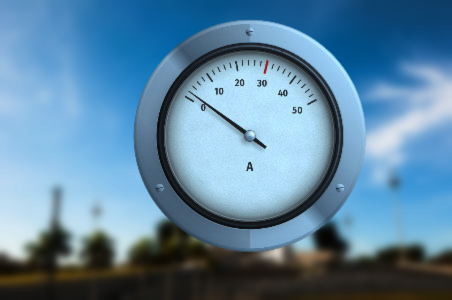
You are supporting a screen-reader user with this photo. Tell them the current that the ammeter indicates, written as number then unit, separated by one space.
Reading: 2 A
